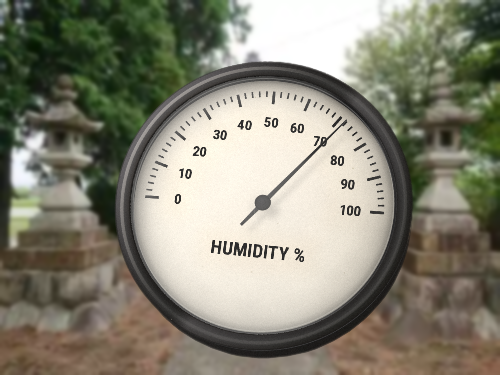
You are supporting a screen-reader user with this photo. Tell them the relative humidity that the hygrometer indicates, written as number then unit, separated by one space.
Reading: 72 %
